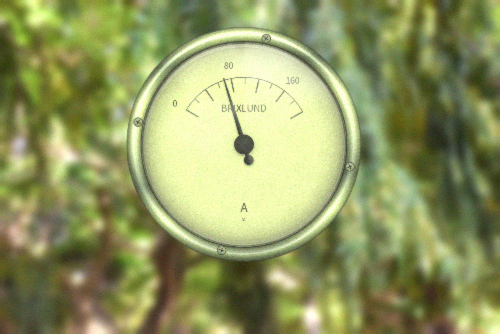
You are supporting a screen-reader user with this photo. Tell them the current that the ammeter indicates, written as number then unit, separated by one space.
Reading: 70 A
